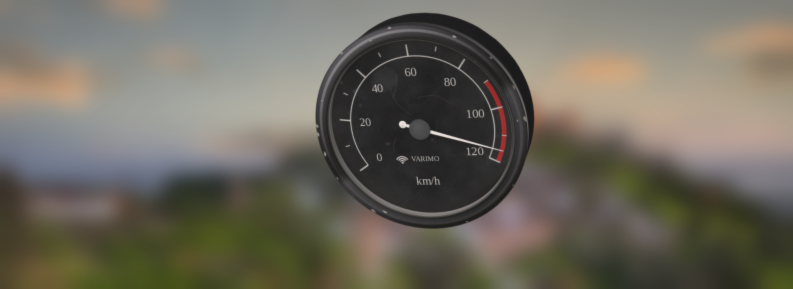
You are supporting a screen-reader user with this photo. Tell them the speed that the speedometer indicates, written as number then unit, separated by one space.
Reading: 115 km/h
